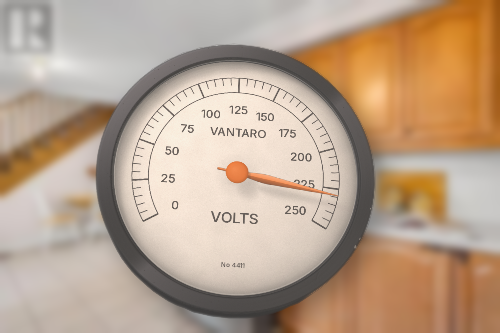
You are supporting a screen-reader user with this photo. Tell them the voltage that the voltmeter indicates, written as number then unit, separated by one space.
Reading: 230 V
